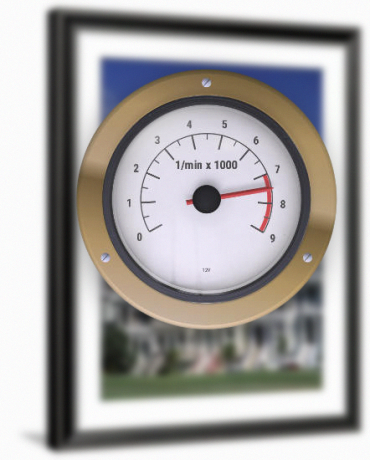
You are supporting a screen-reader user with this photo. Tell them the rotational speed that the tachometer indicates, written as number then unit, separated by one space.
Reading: 7500 rpm
